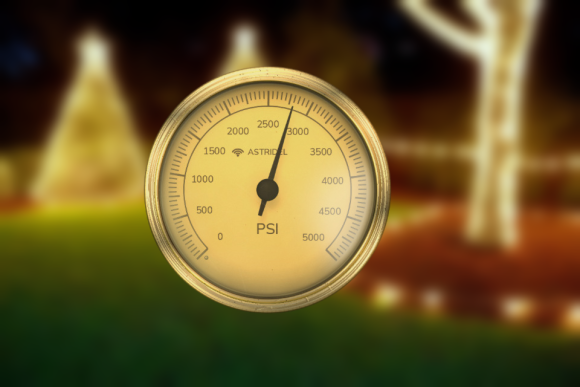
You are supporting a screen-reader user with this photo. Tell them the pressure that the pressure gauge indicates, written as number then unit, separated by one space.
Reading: 2800 psi
